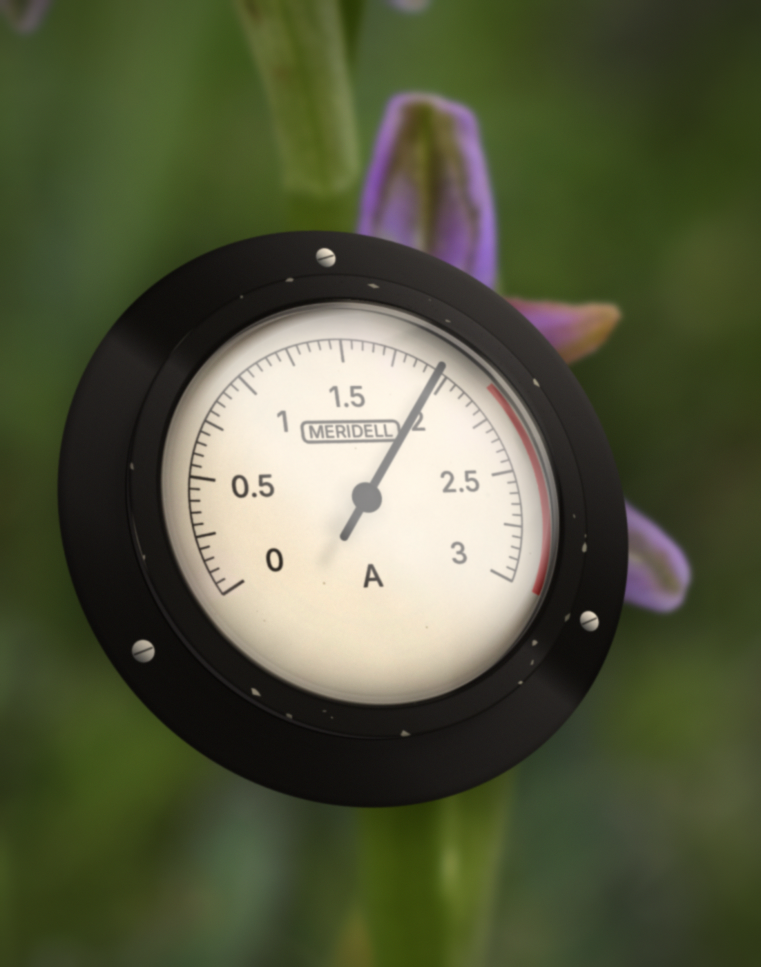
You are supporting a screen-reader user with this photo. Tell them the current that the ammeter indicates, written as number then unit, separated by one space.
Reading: 1.95 A
